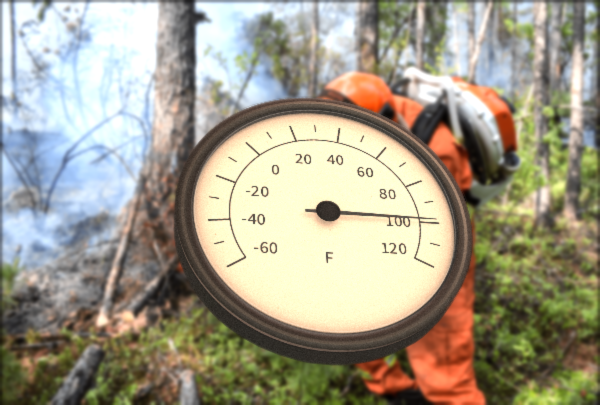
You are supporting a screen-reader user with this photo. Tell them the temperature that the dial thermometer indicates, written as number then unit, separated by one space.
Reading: 100 °F
